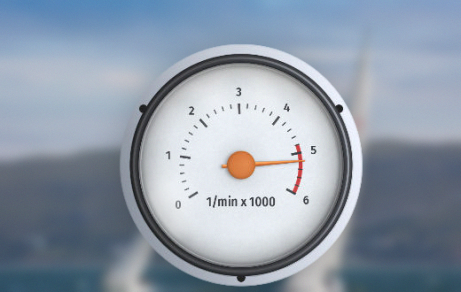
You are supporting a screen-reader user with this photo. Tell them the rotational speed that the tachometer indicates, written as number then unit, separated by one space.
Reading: 5200 rpm
